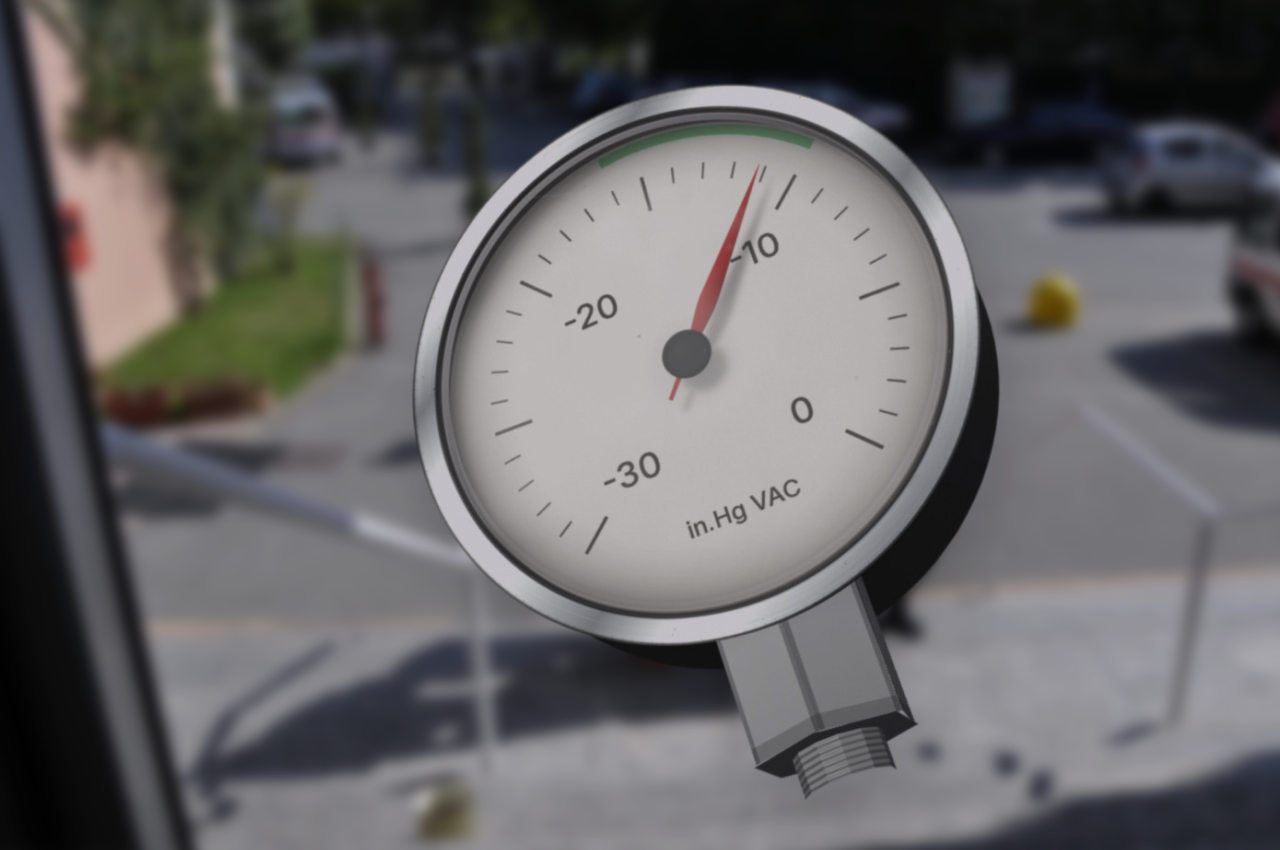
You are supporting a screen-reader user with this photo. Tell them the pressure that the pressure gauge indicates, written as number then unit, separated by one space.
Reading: -11 inHg
